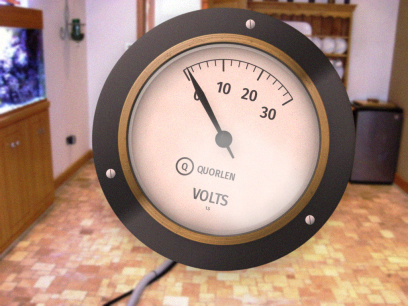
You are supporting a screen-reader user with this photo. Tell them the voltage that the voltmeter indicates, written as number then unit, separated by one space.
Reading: 1 V
